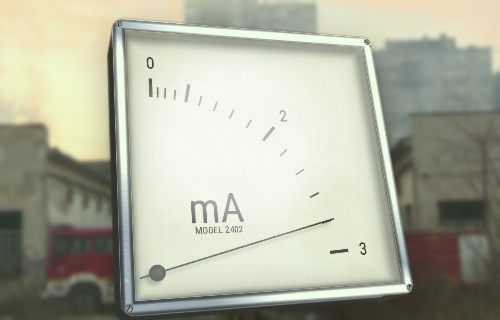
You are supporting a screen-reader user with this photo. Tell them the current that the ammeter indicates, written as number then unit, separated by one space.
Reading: 2.8 mA
